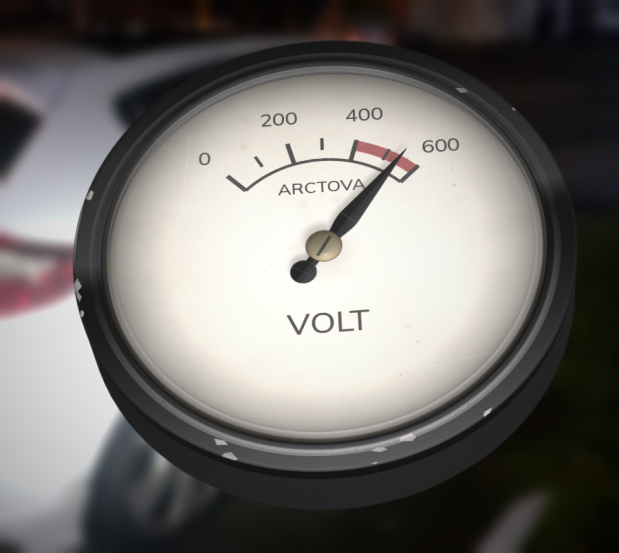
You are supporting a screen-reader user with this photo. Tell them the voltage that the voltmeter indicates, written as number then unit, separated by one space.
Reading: 550 V
